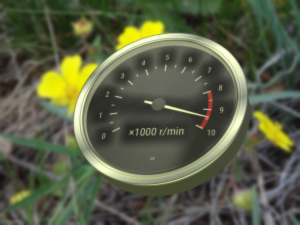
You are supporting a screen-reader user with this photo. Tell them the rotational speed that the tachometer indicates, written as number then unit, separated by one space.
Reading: 9500 rpm
